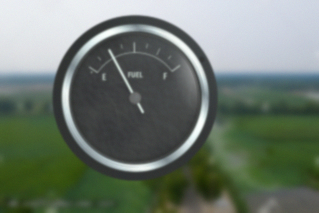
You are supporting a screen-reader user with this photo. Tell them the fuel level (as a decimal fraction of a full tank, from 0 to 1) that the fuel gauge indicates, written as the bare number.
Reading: 0.25
